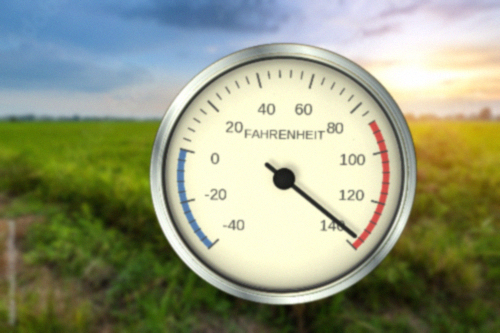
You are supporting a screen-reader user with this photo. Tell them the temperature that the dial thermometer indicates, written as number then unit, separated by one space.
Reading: 136 °F
